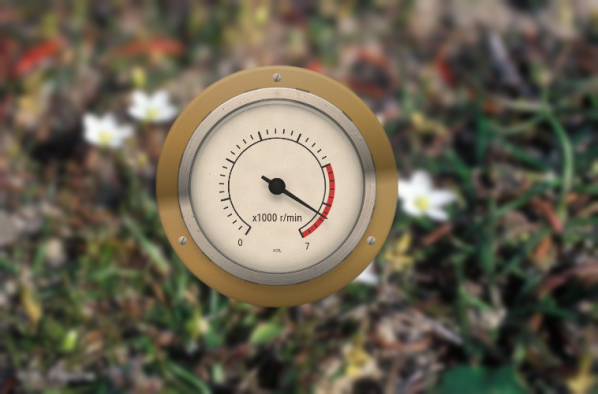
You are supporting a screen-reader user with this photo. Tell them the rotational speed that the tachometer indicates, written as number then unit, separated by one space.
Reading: 6300 rpm
